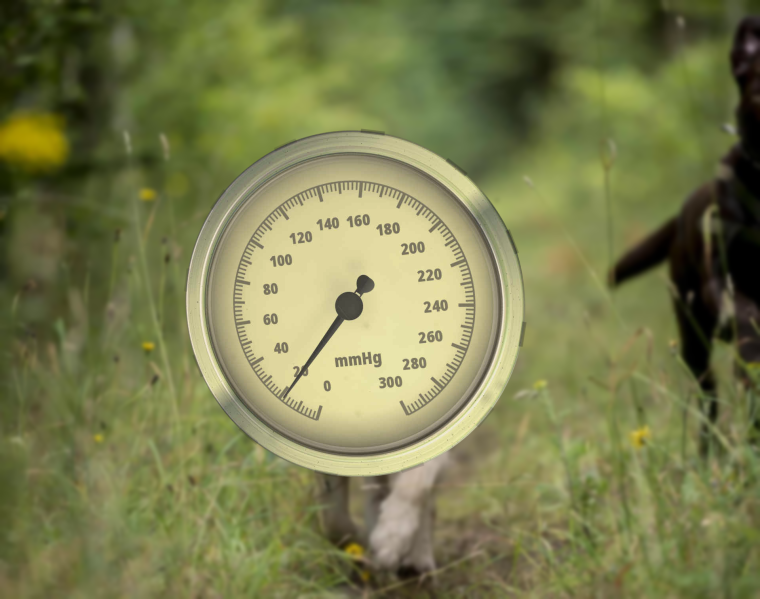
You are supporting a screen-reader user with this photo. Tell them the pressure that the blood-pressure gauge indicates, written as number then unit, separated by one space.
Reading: 18 mmHg
